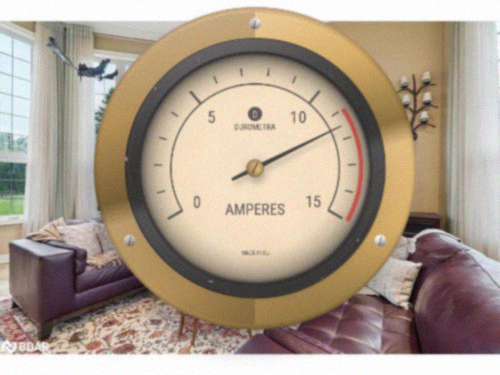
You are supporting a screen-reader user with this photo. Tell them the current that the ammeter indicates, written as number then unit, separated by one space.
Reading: 11.5 A
